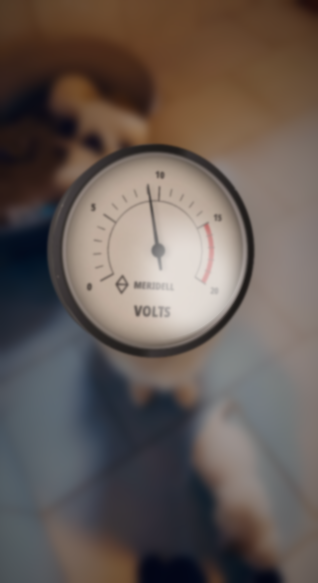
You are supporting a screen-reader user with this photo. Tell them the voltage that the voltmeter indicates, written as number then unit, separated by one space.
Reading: 9 V
